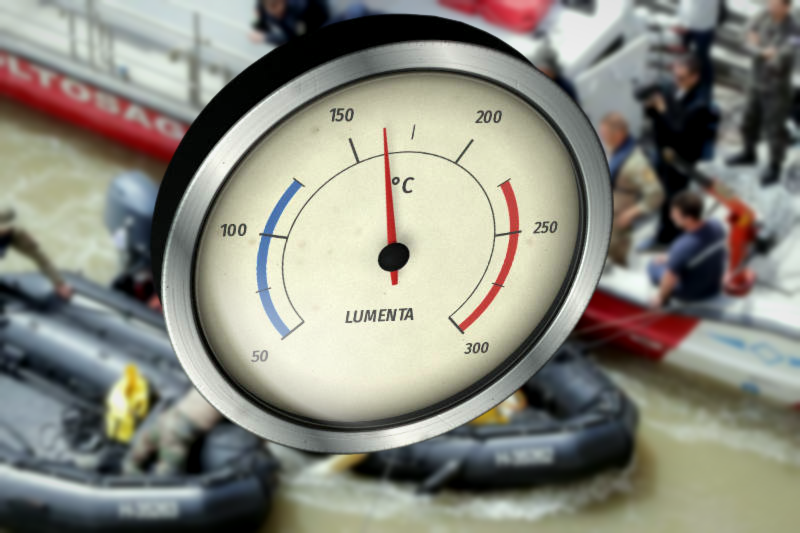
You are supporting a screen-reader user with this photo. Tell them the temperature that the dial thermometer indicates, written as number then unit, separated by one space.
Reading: 162.5 °C
